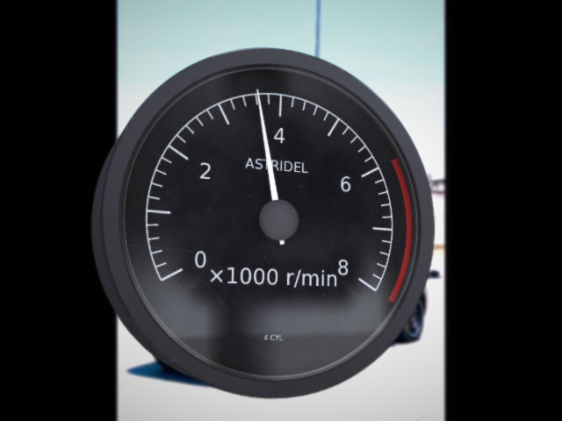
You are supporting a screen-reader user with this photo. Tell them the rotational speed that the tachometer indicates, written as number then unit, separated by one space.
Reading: 3600 rpm
